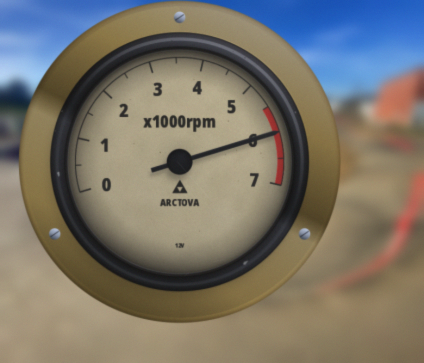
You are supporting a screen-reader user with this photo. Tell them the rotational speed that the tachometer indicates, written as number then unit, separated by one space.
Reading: 6000 rpm
